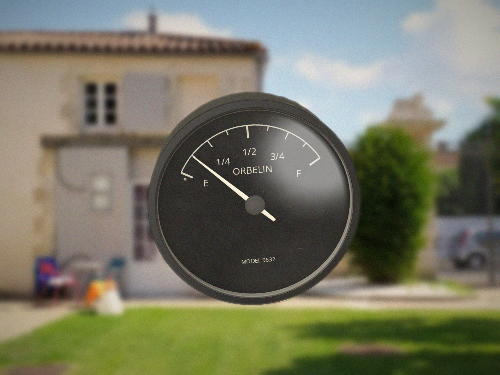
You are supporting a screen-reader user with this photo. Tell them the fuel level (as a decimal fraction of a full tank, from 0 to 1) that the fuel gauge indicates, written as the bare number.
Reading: 0.125
